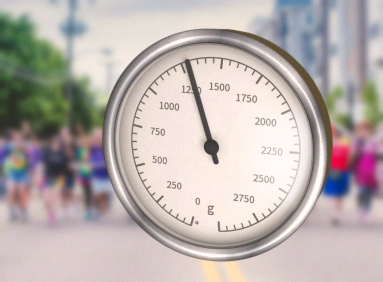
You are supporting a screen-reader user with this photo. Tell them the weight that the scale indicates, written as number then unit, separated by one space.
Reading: 1300 g
